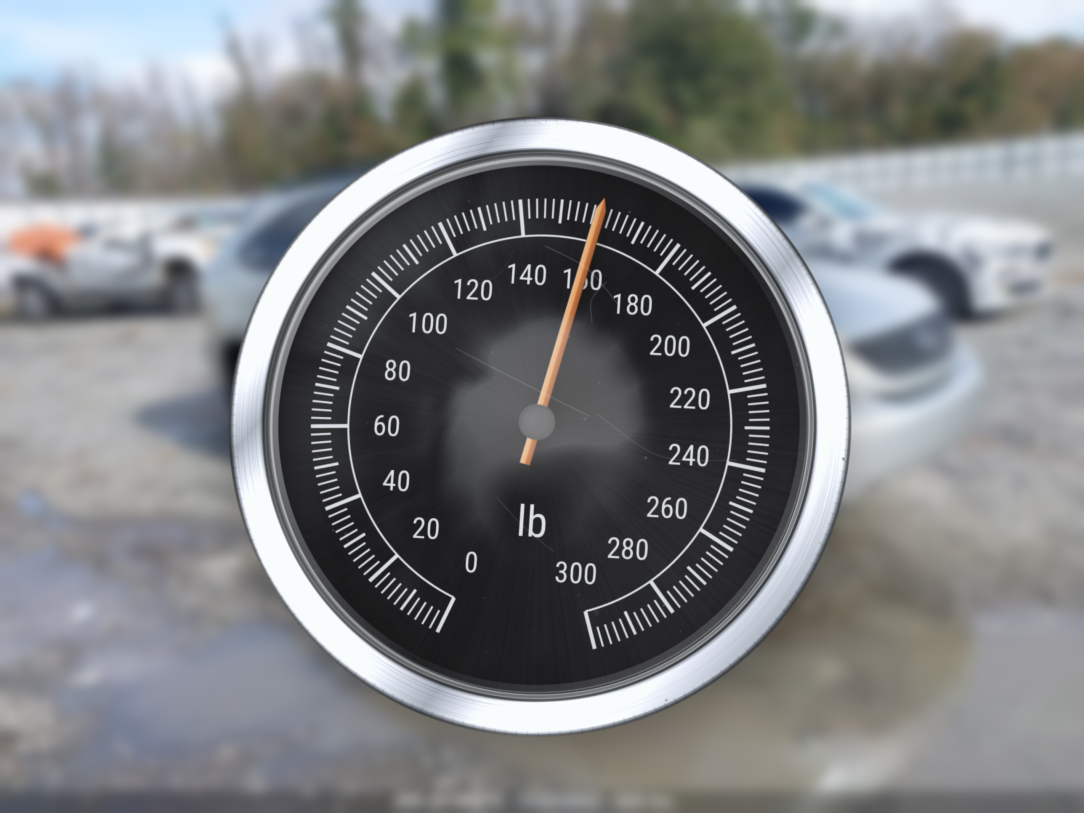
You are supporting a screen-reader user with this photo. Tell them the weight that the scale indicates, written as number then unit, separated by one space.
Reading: 160 lb
